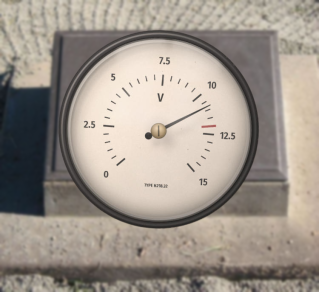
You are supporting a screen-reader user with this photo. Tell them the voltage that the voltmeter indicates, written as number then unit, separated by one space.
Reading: 10.75 V
